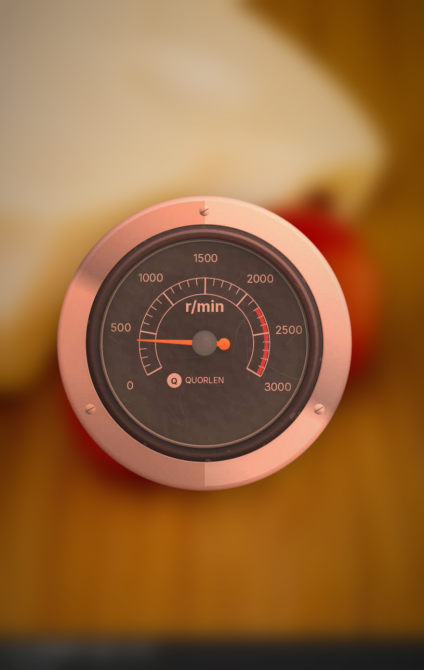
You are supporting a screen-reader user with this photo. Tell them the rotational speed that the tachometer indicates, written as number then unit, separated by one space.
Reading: 400 rpm
